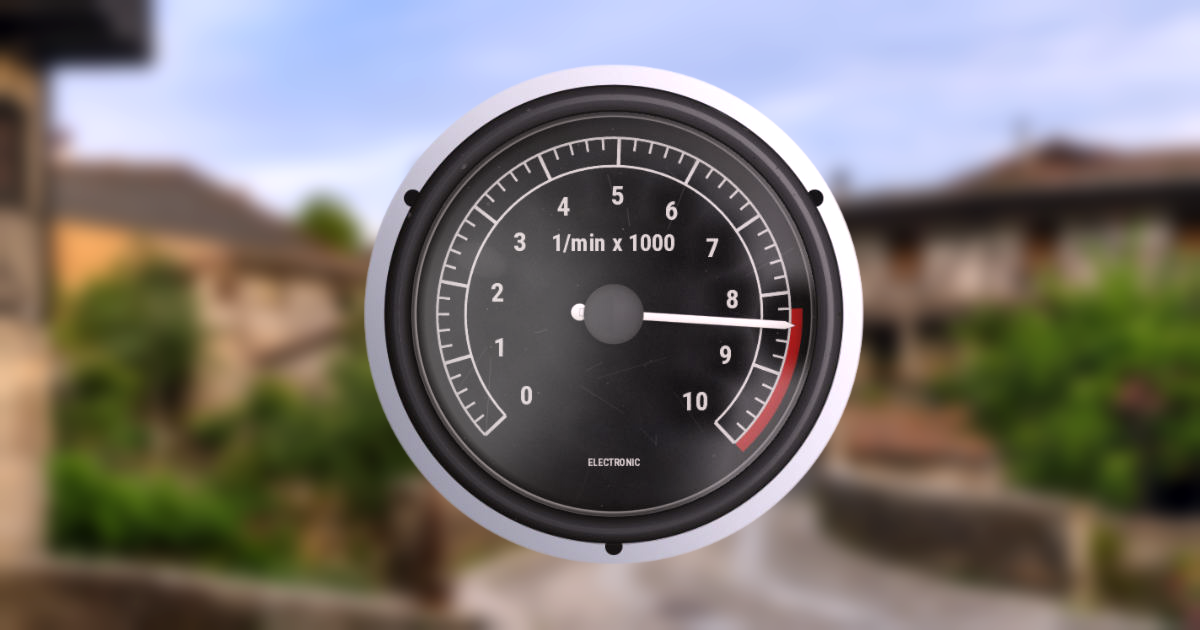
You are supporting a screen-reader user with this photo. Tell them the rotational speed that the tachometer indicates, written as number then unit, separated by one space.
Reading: 8400 rpm
